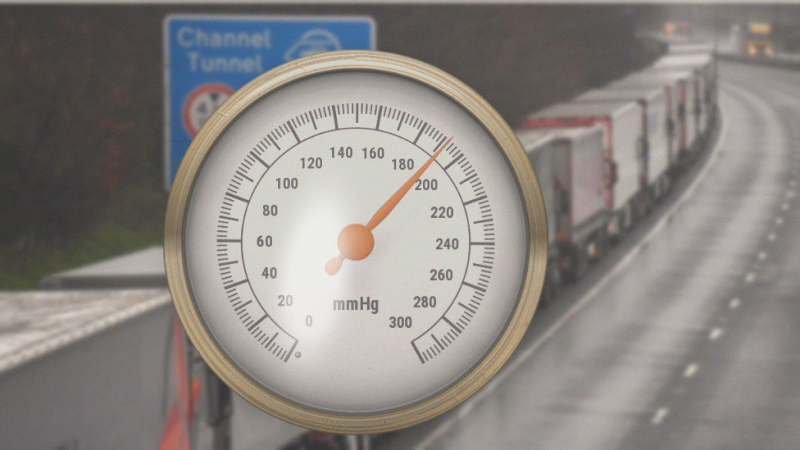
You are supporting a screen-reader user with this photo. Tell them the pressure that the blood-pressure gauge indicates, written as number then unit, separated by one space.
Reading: 192 mmHg
